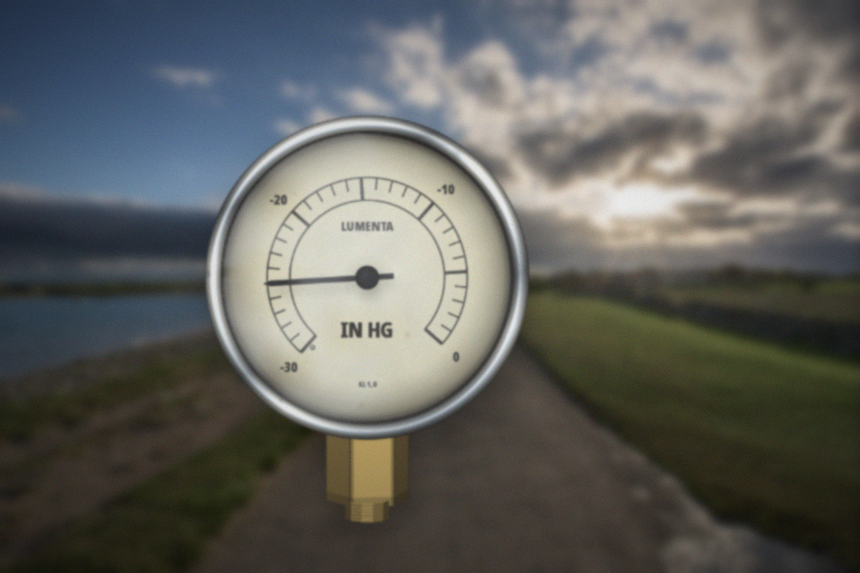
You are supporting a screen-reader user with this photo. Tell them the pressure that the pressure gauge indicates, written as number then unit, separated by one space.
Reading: -25 inHg
